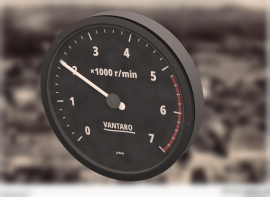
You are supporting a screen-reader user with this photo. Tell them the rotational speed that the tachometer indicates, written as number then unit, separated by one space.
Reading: 2000 rpm
